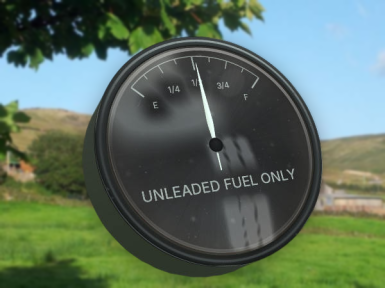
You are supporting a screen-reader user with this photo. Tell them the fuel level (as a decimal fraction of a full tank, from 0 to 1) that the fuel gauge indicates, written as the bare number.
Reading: 0.5
